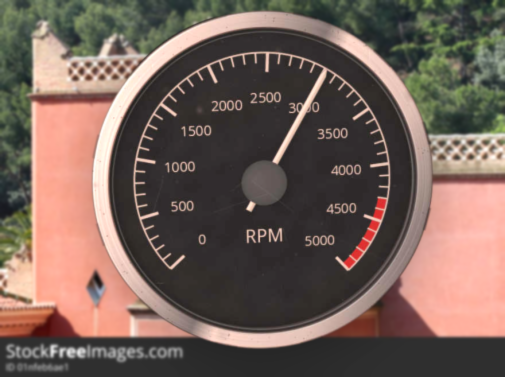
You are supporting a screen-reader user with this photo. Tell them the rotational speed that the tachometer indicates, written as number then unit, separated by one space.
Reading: 3000 rpm
